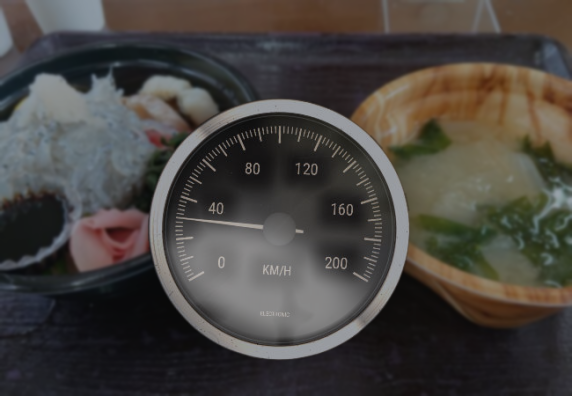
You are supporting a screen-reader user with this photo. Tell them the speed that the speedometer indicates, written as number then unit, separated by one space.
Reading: 30 km/h
